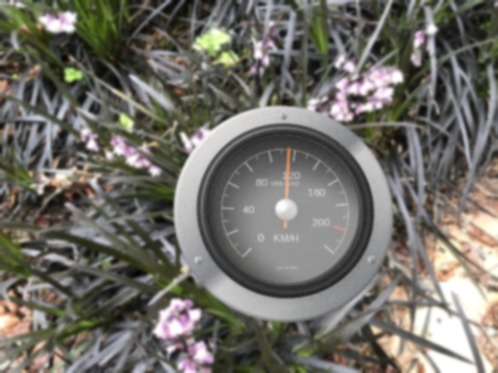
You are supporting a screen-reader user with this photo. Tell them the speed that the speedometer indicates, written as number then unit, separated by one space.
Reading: 115 km/h
